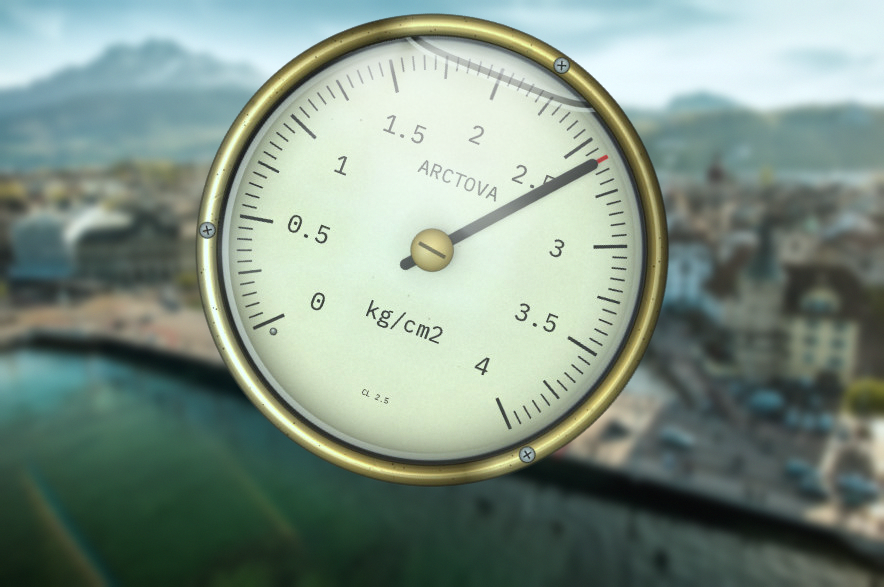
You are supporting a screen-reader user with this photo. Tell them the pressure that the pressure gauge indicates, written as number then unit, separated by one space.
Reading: 2.6 kg/cm²
